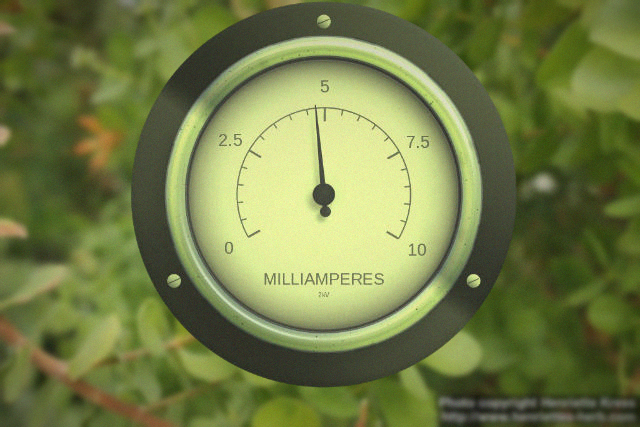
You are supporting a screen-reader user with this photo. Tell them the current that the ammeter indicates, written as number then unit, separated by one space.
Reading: 4.75 mA
